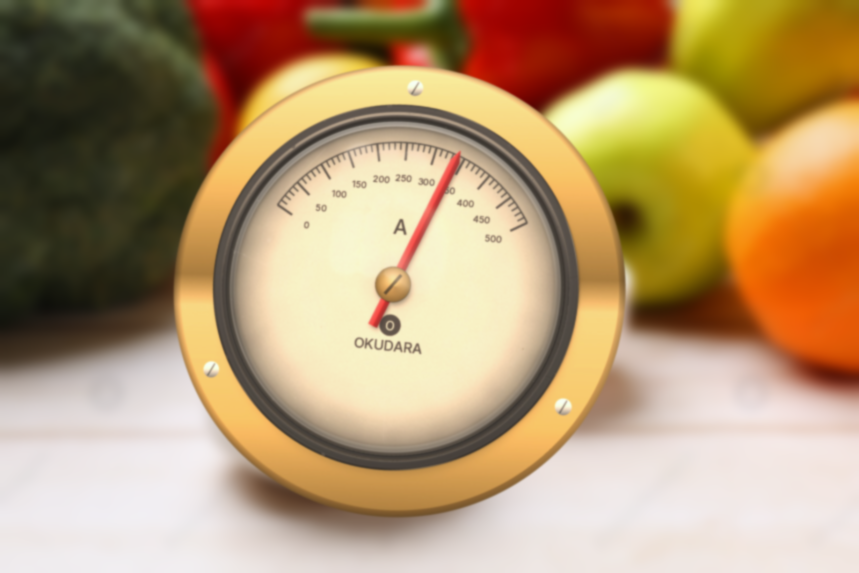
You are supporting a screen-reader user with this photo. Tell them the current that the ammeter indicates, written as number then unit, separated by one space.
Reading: 340 A
